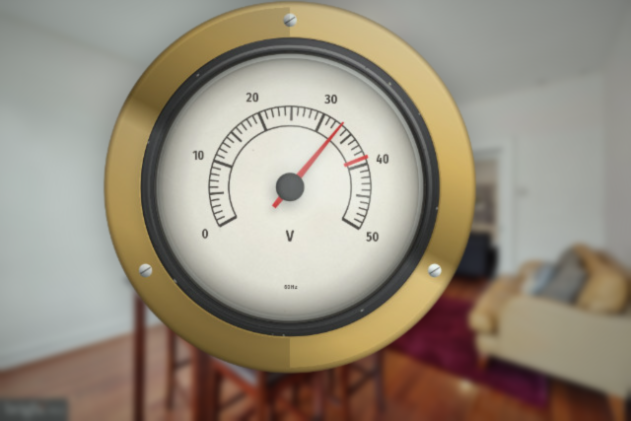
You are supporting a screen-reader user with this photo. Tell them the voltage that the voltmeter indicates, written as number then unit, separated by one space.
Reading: 33 V
